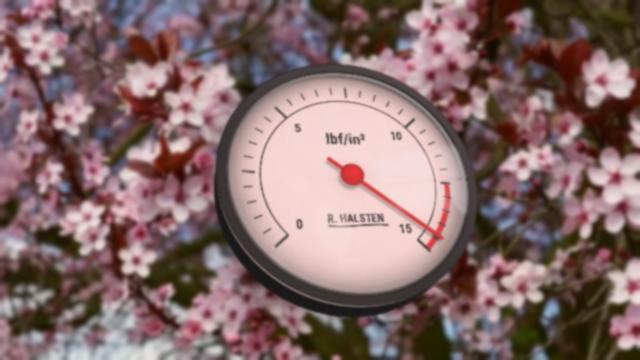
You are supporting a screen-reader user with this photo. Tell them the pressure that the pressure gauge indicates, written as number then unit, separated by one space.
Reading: 14.5 psi
